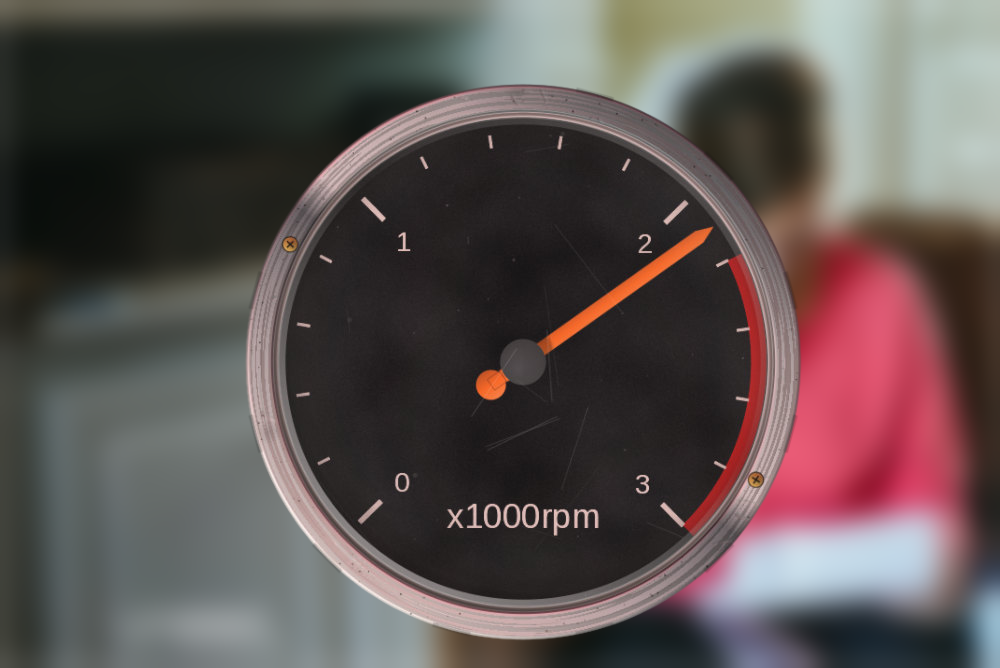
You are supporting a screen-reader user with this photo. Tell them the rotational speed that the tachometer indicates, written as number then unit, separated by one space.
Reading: 2100 rpm
